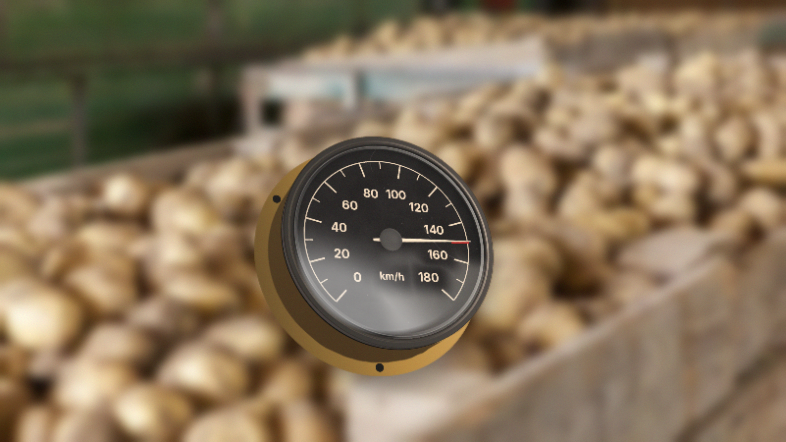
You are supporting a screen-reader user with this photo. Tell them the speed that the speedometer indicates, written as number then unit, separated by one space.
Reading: 150 km/h
